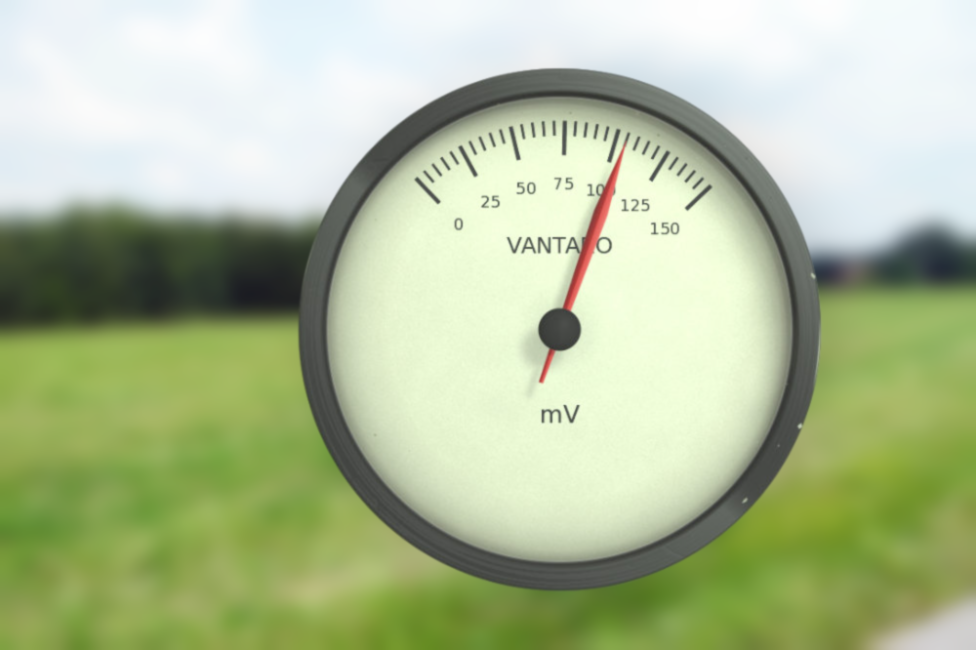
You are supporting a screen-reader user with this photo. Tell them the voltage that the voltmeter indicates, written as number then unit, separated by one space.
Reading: 105 mV
